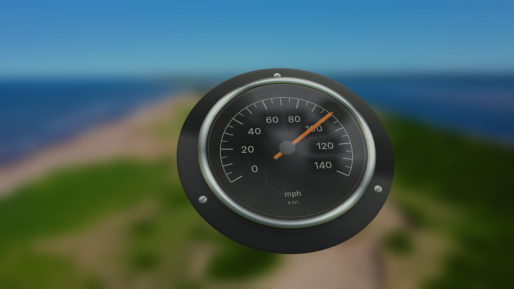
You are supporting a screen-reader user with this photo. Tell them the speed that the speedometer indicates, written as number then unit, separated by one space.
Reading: 100 mph
